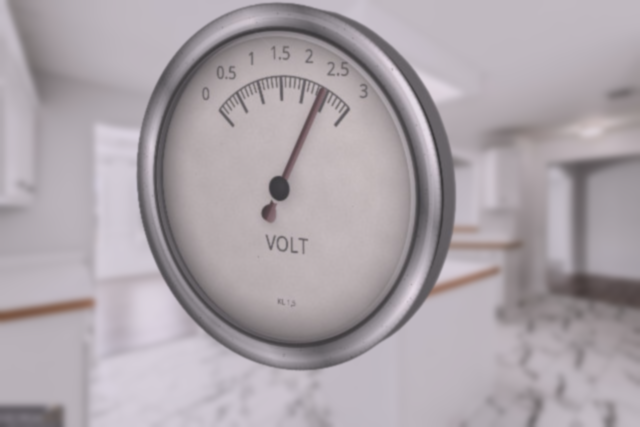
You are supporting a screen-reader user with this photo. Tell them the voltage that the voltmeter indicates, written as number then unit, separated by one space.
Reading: 2.5 V
